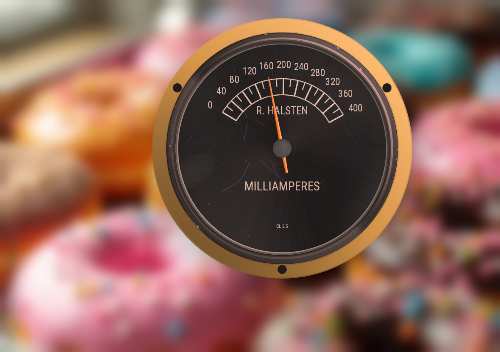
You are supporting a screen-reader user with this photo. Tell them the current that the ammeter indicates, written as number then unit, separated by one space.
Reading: 160 mA
